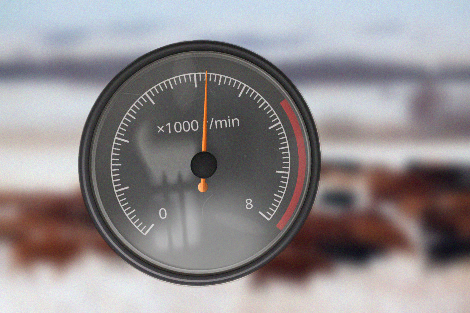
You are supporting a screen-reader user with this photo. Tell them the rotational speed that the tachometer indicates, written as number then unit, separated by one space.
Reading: 4200 rpm
